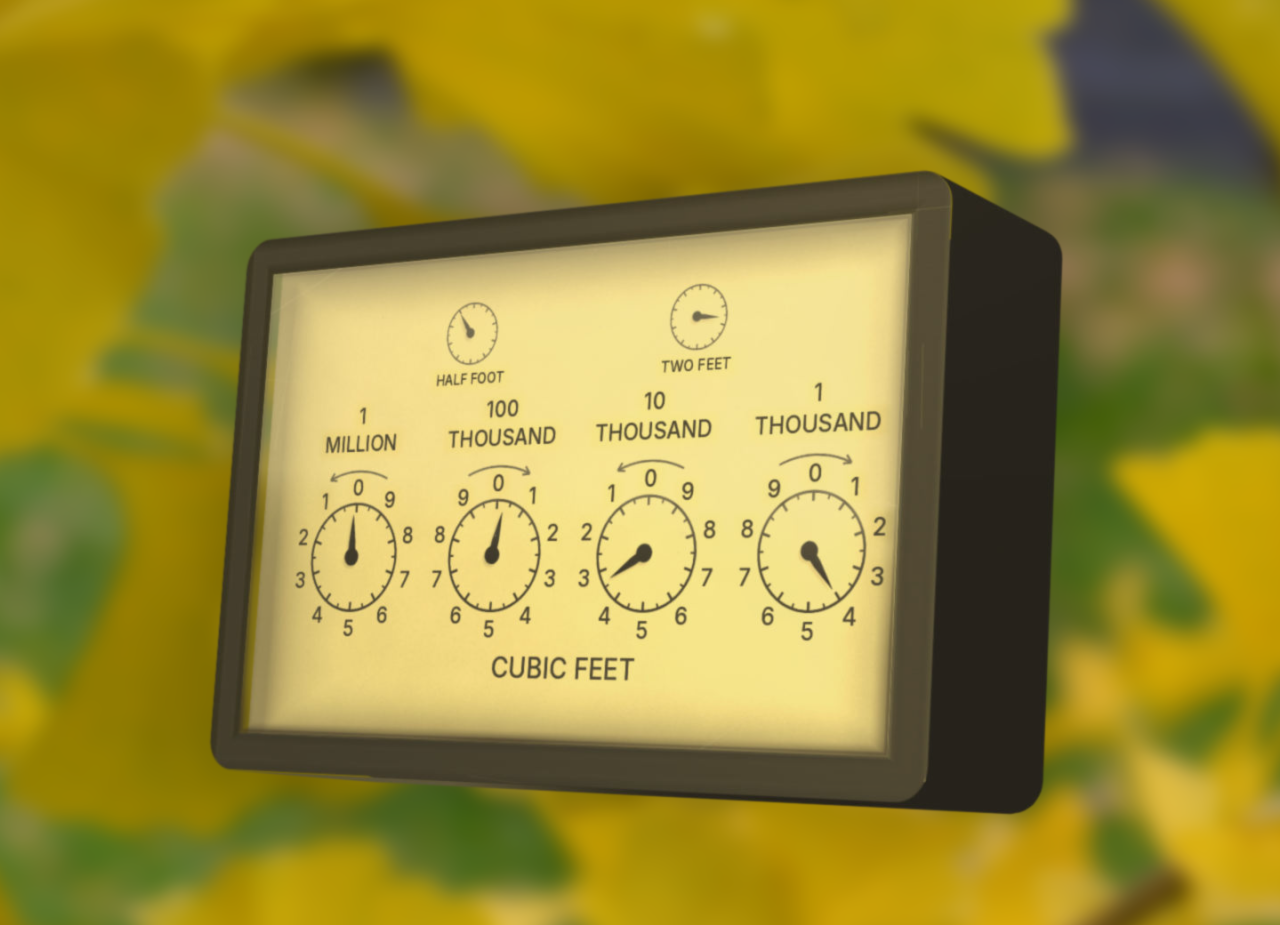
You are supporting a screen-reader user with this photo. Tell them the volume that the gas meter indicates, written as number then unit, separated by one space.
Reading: 3400 ft³
